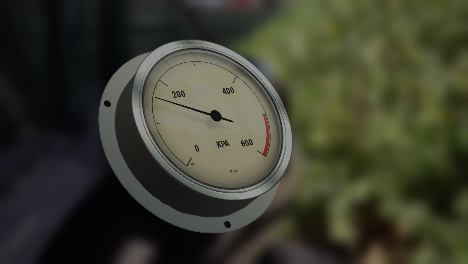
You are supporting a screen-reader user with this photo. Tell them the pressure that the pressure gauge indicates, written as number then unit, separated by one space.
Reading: 150 kPa
